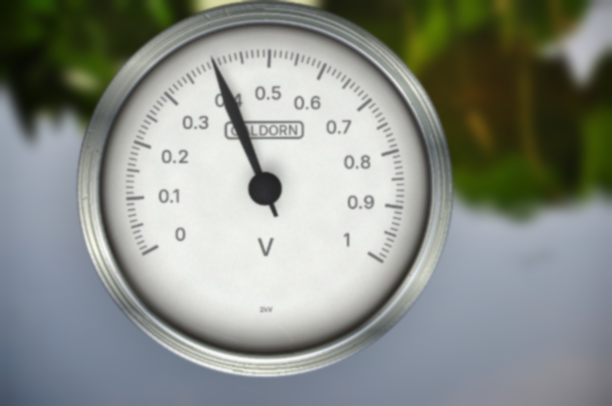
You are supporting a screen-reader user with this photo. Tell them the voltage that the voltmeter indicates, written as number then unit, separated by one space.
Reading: 0.4 V
